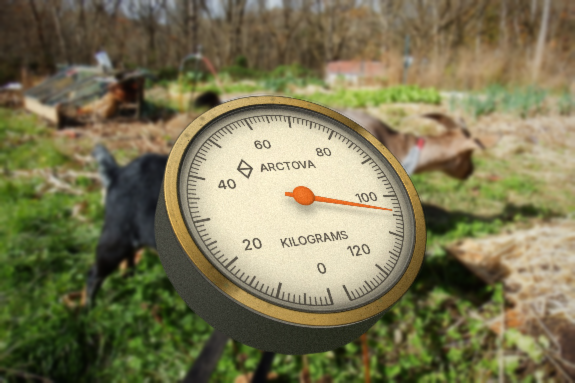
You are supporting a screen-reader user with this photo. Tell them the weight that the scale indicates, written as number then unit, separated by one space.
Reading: 105 kg
